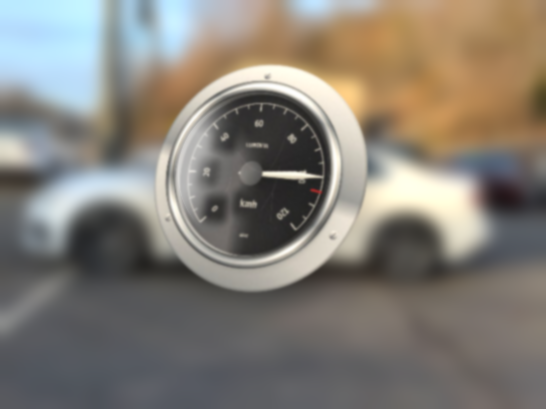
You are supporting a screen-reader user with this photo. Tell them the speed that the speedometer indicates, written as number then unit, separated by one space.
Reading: 100 km/h
